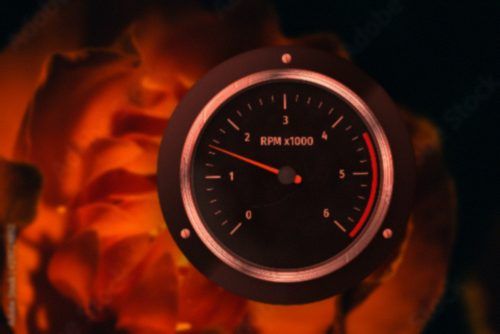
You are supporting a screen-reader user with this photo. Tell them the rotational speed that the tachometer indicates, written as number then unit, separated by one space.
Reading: 1500 rpm
